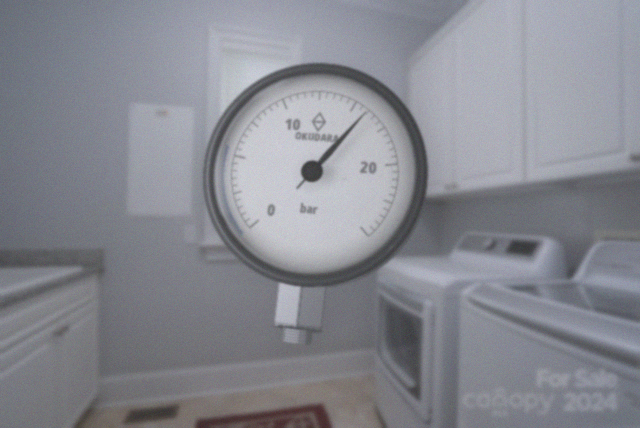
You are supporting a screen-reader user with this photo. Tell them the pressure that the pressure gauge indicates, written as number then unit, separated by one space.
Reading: 16 bar
